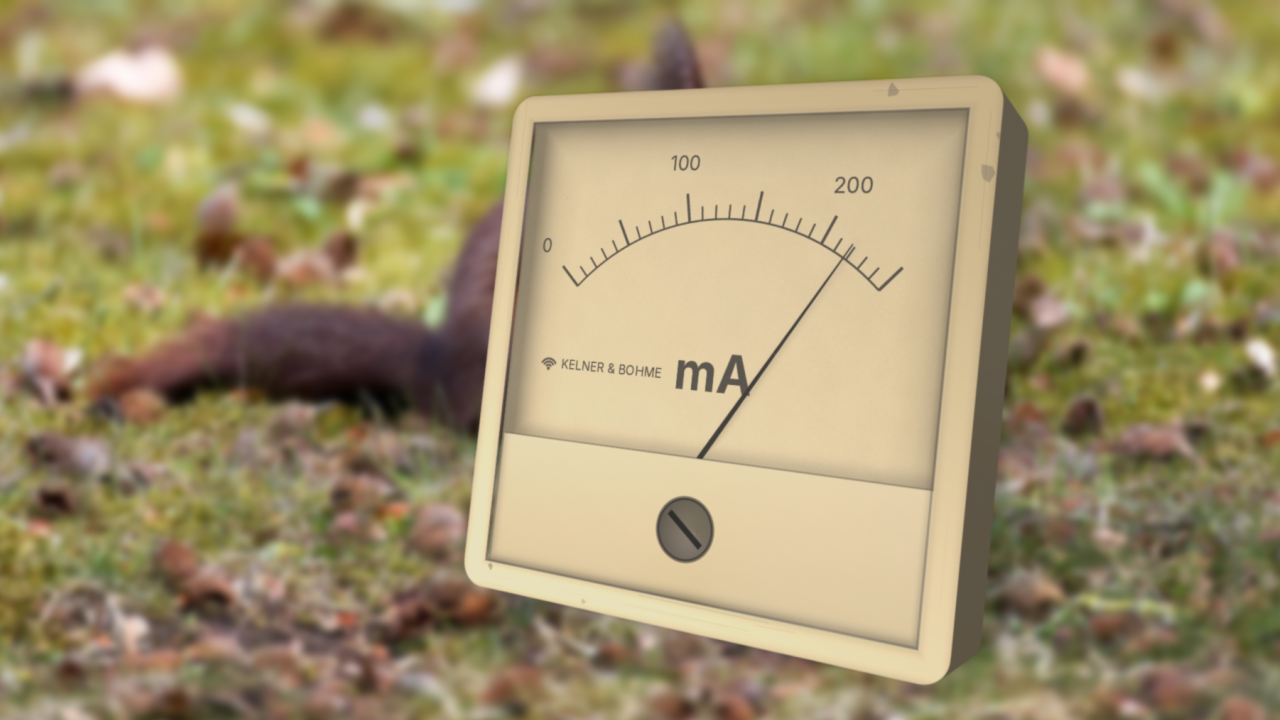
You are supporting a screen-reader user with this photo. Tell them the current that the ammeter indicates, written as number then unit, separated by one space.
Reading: 220 mA
